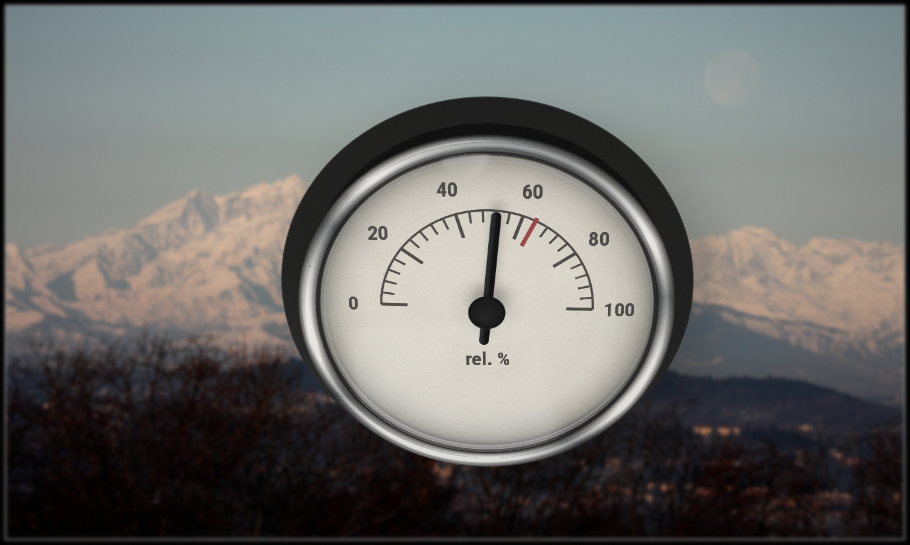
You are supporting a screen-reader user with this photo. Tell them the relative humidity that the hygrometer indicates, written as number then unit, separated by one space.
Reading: 52 %
